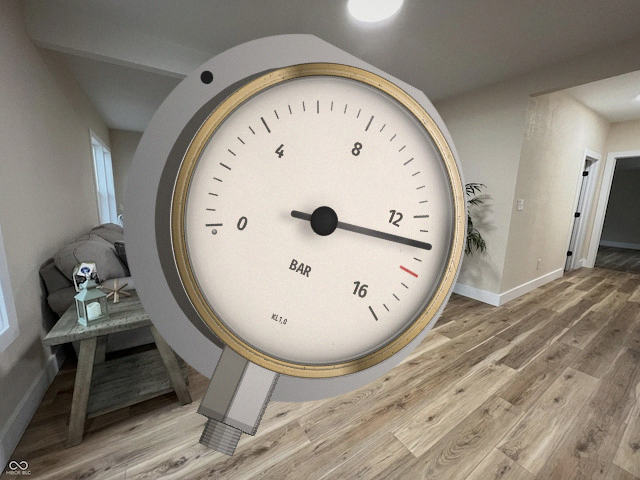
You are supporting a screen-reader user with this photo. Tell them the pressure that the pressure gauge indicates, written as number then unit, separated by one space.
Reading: 13 bar
